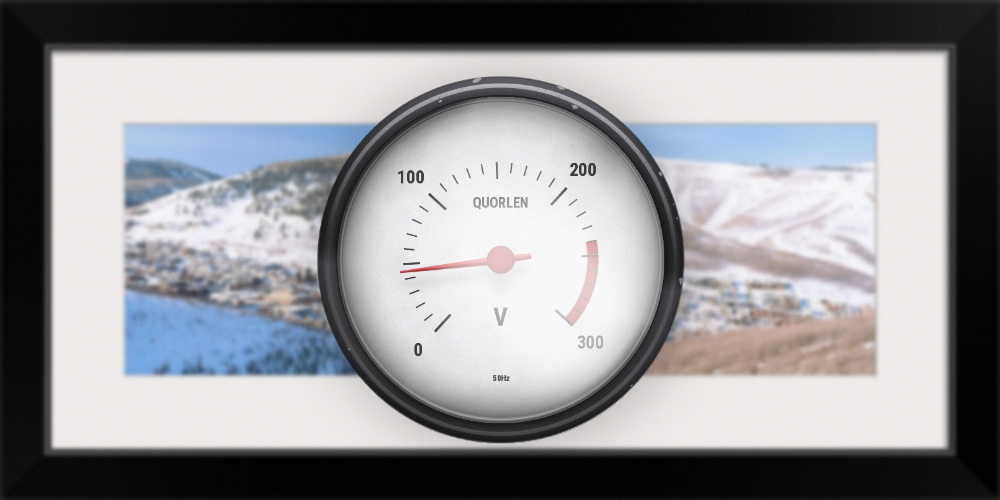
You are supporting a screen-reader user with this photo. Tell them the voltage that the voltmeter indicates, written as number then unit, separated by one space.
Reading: 45 V
